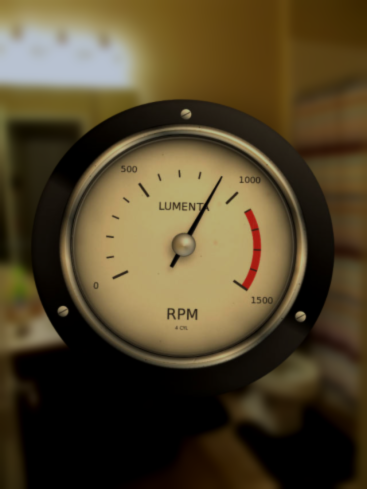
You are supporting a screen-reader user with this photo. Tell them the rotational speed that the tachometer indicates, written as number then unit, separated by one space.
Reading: 900 rpm
